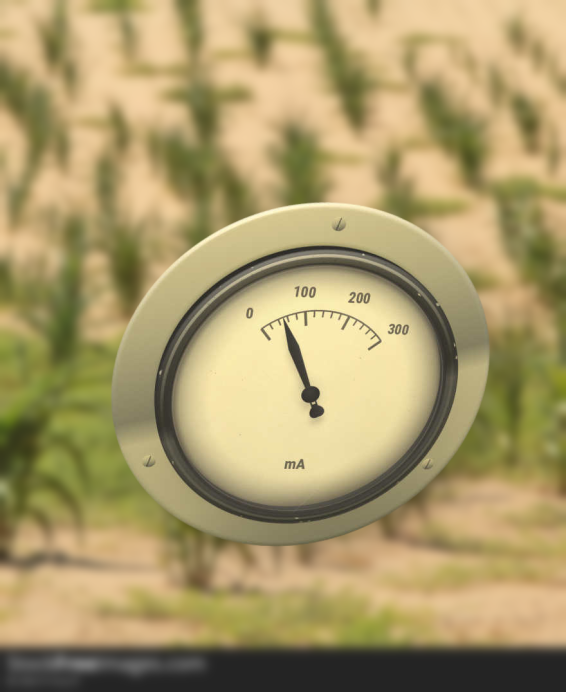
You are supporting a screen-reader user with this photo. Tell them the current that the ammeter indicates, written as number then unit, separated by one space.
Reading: 50 mA
